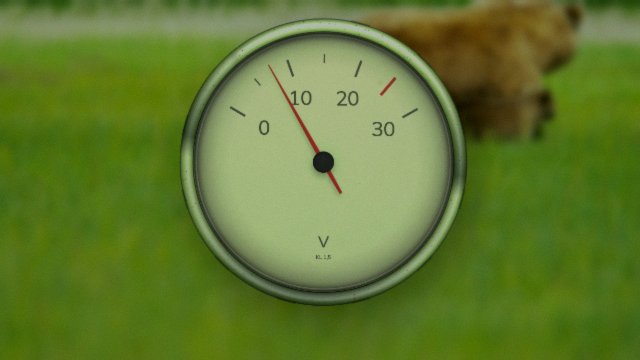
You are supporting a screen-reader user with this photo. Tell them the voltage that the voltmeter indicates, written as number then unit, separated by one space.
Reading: 7.5 V
